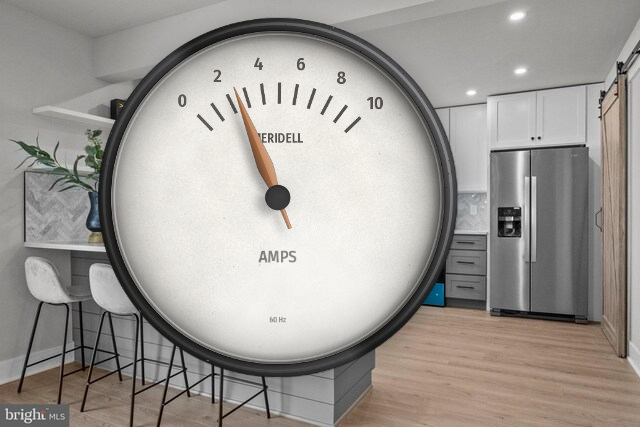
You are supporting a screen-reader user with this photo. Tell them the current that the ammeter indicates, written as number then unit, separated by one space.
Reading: 2.5 A
